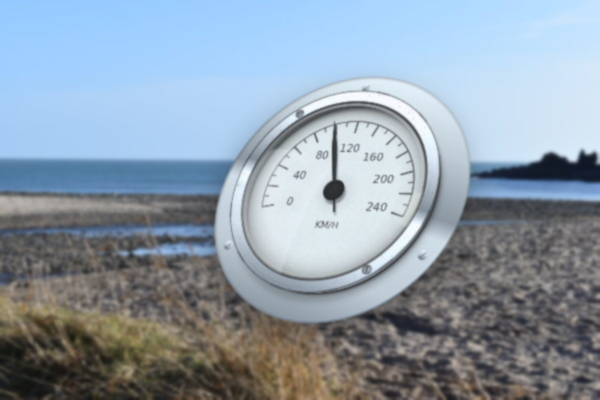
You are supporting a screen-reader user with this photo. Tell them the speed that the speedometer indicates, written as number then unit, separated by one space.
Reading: 100 km/h
